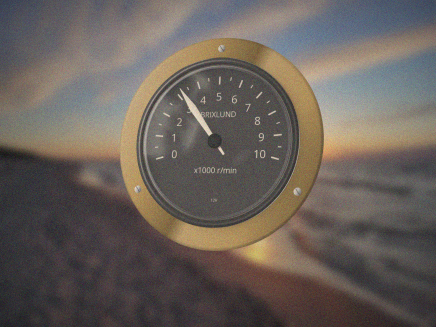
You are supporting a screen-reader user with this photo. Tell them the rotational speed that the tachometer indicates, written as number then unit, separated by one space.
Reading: 3250 rpm
